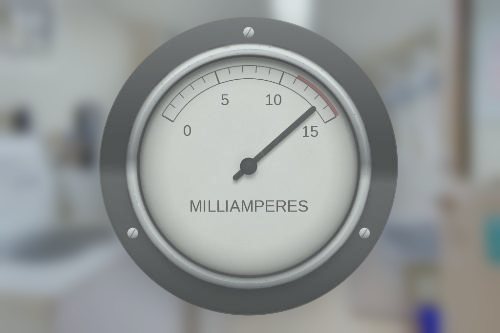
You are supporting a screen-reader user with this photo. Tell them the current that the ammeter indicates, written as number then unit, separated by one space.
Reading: 13.5 mA
